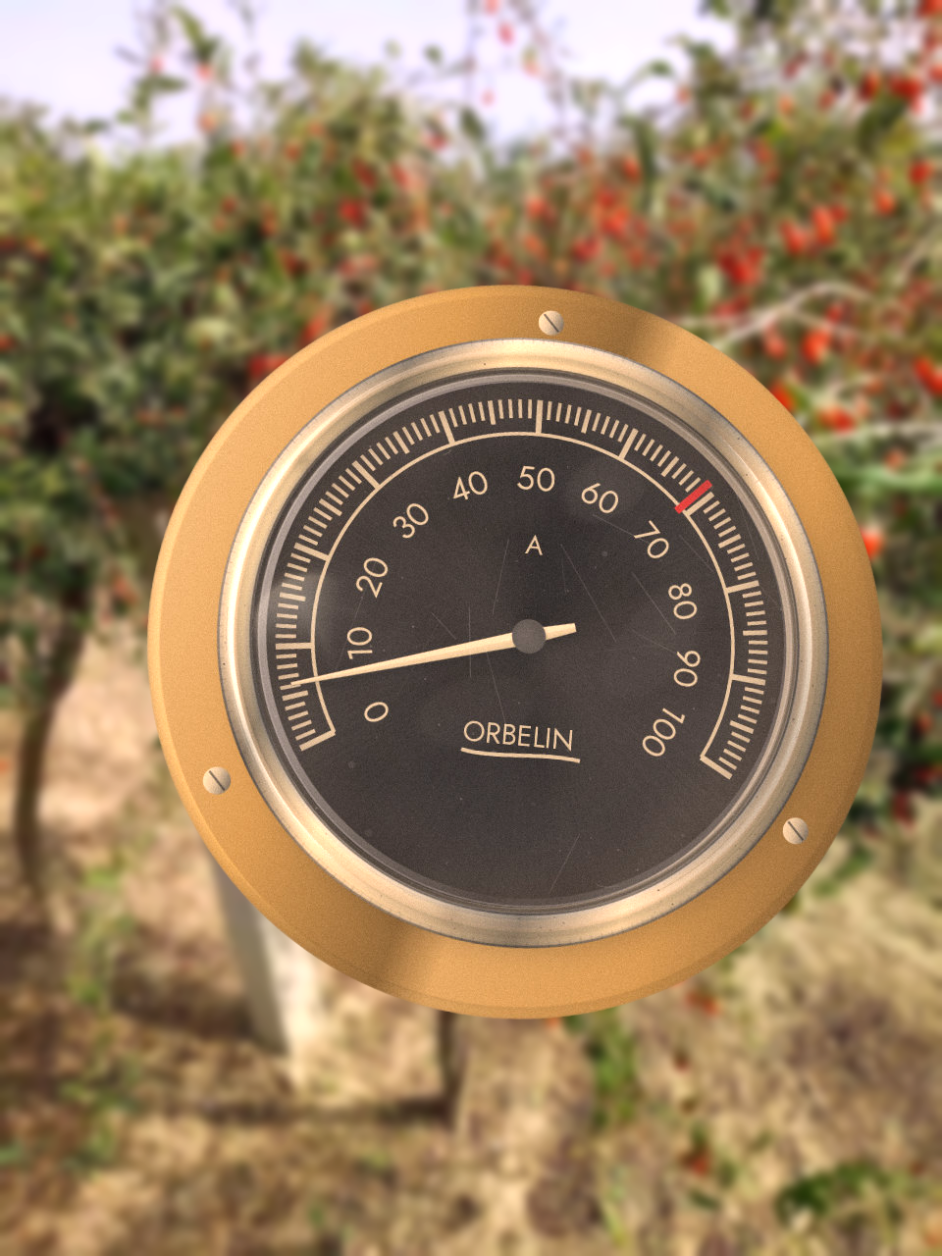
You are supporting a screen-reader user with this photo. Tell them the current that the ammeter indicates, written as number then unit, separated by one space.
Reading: 6 A
